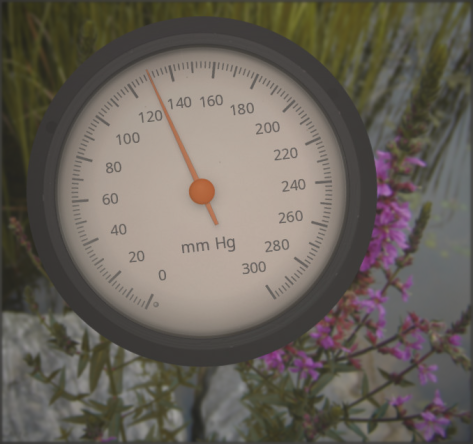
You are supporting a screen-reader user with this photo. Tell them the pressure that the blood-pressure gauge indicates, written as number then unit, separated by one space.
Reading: 130 mmHg
